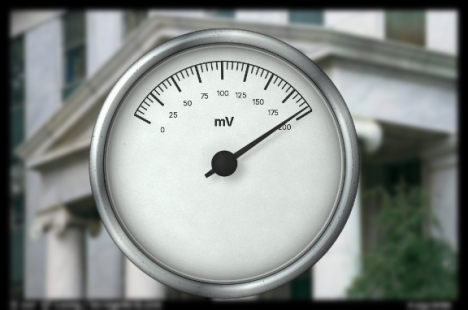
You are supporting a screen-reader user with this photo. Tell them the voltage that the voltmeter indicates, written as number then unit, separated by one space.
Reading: 195 mV
